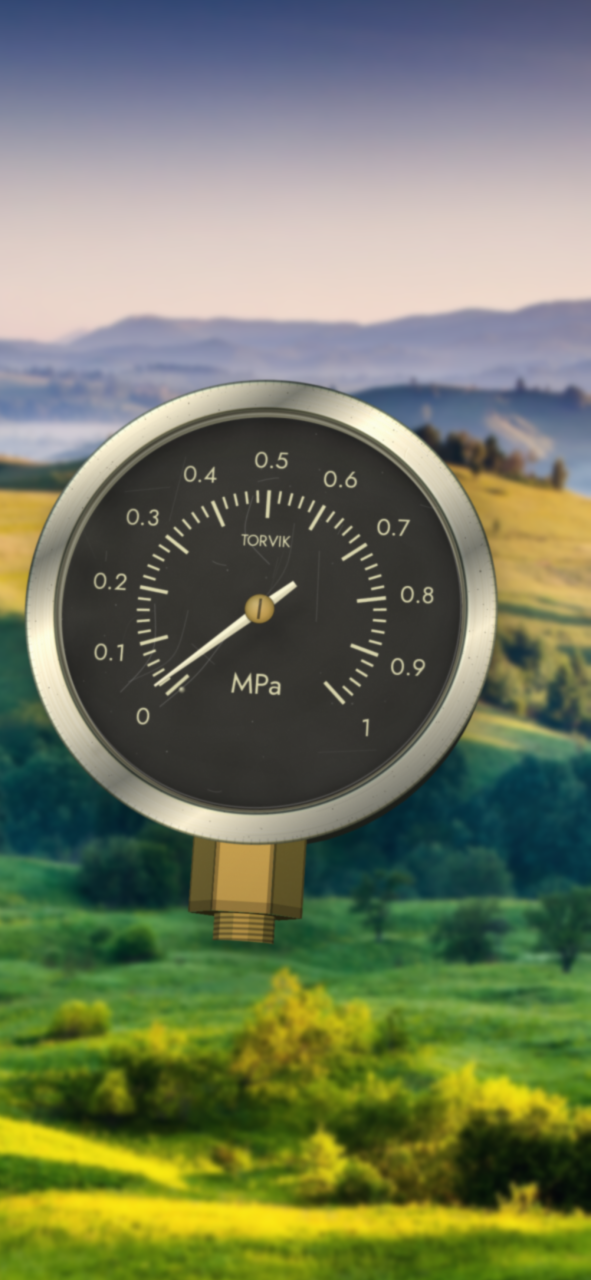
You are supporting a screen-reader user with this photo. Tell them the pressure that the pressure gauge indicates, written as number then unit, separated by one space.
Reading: 0.02 MPa
